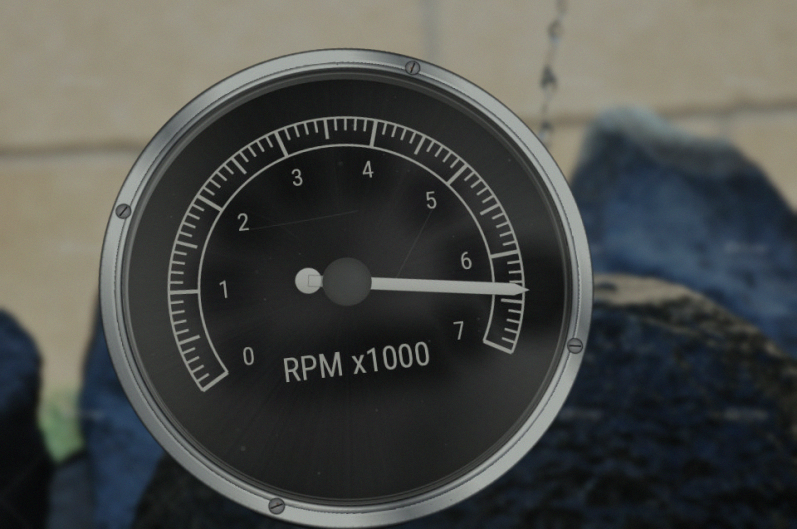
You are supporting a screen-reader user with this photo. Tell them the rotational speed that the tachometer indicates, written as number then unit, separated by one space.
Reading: 6400 rpm
